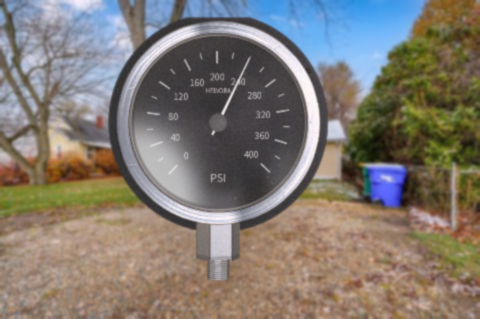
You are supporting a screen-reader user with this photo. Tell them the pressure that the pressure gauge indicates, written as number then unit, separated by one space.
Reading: 240 psi
